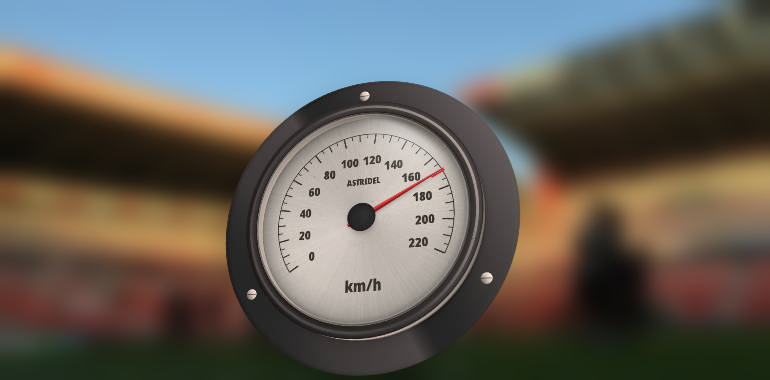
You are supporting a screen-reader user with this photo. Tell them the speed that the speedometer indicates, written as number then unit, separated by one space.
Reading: 170 km/h
